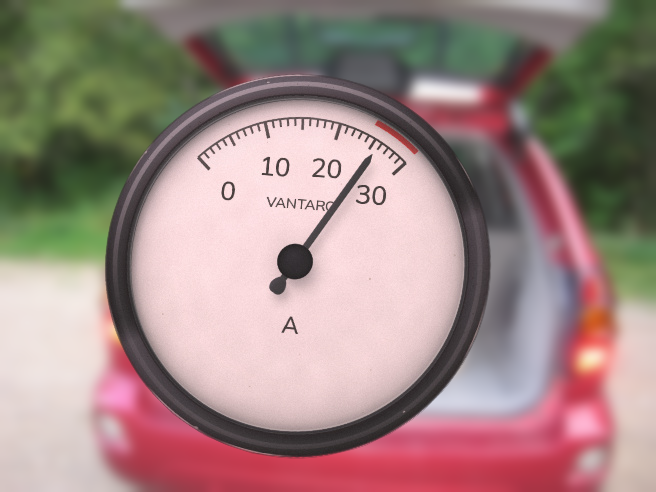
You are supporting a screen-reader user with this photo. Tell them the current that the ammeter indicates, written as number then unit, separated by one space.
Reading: 26 A
